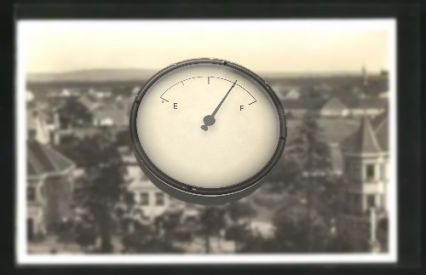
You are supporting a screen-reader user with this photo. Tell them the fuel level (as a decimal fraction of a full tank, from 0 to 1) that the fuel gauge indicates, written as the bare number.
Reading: 0.75
